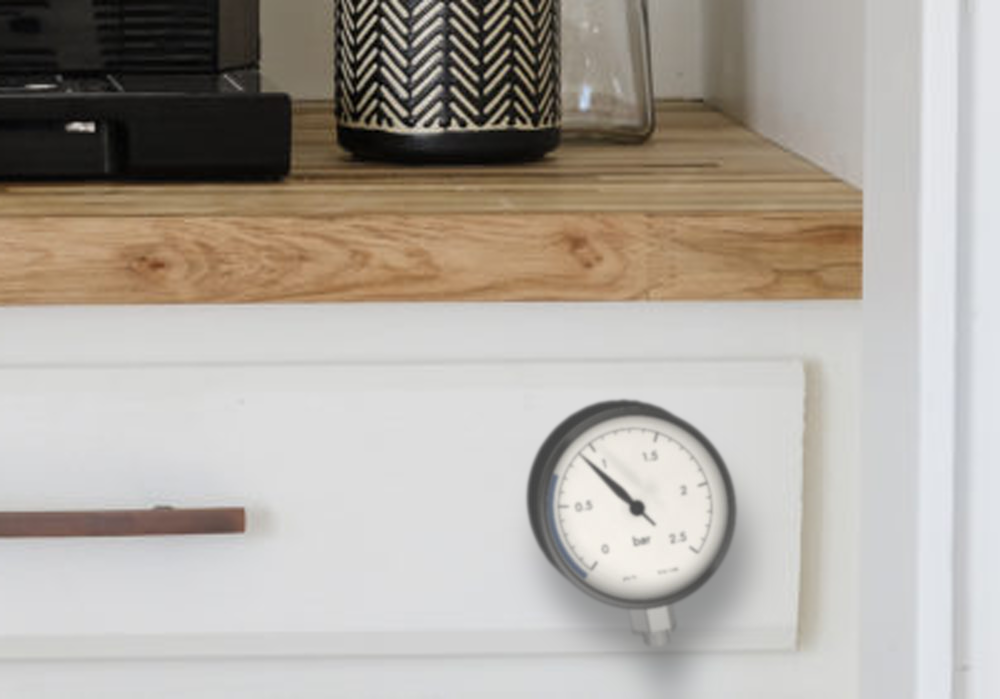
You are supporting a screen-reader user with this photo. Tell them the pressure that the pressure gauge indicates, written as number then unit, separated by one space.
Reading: 0.9 bar
